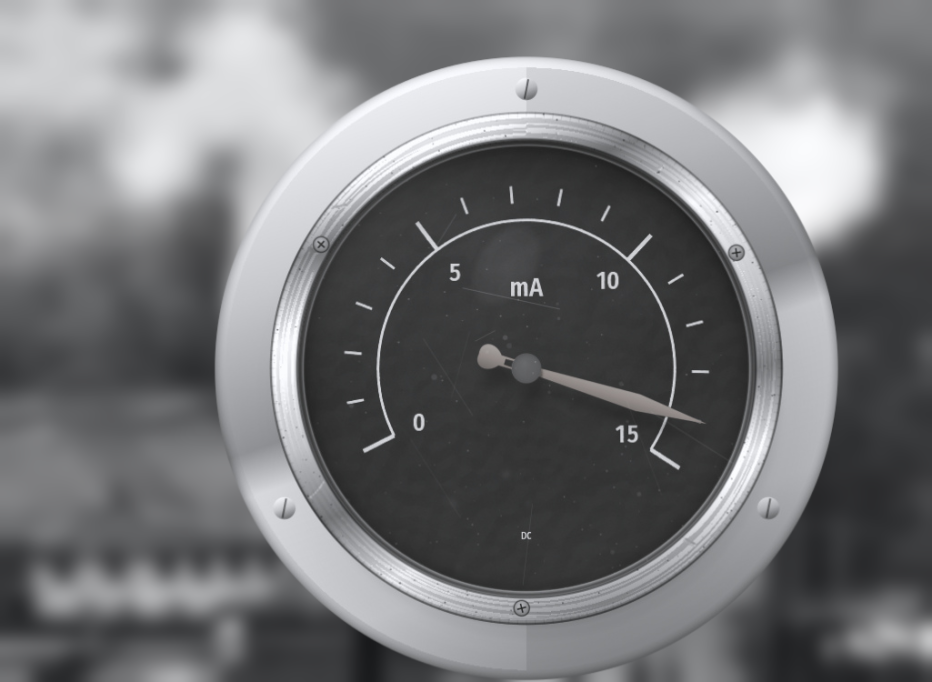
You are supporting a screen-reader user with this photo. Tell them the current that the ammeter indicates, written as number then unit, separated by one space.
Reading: 14 mA
